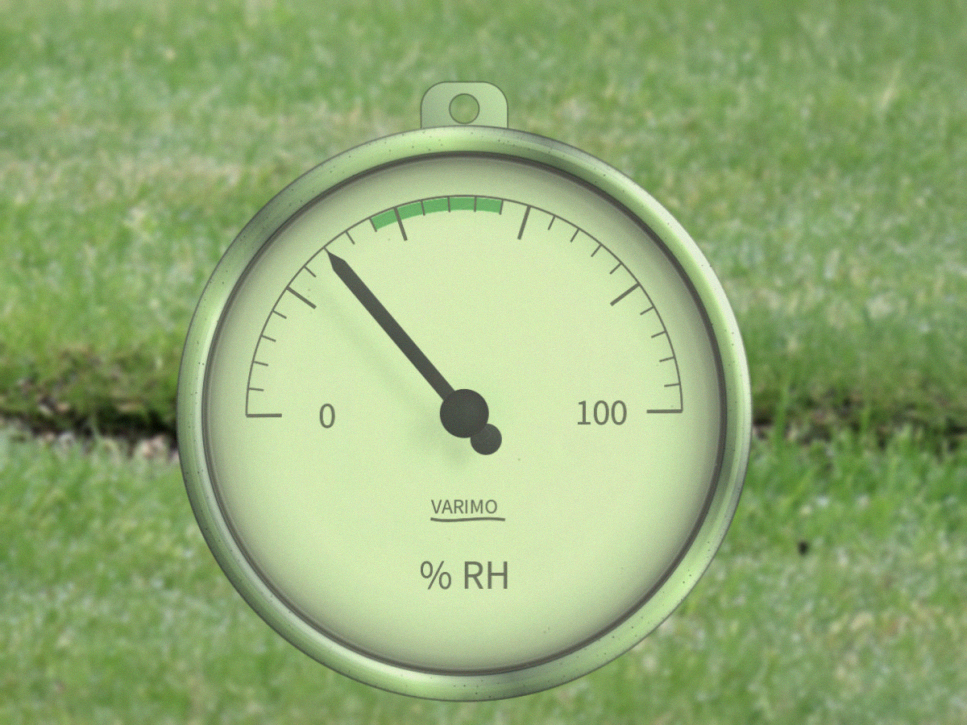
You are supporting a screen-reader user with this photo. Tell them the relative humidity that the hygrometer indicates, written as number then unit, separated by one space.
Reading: 28 %
